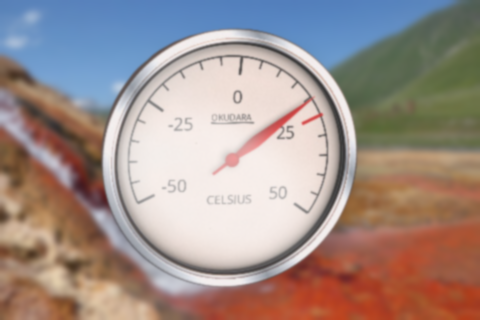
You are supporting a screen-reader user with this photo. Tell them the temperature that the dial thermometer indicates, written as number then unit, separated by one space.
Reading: 20 °C
